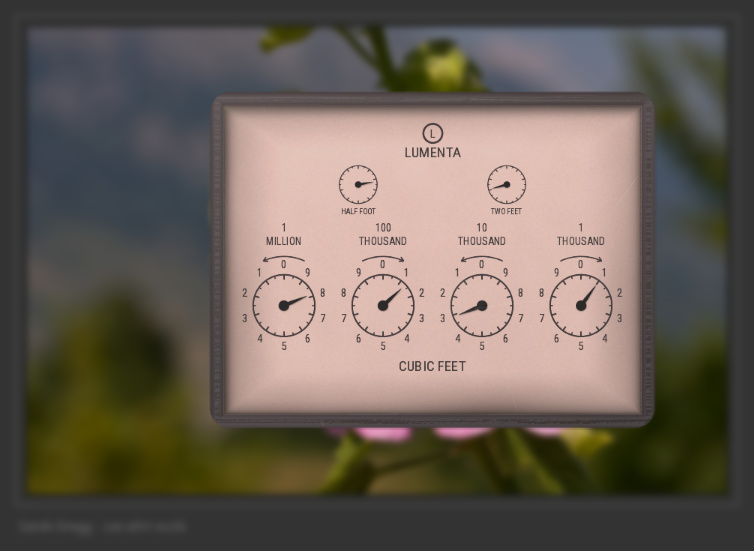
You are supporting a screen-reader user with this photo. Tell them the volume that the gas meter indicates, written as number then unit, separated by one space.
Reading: 813100 ft³
